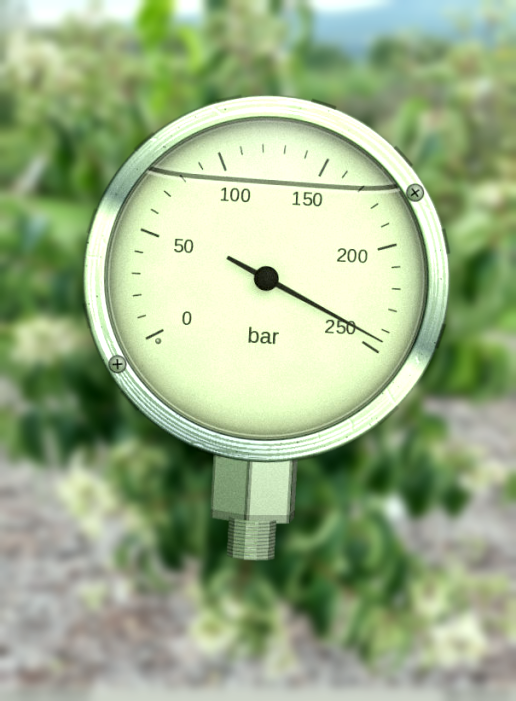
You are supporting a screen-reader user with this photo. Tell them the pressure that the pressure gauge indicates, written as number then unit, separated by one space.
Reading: 245 bar
